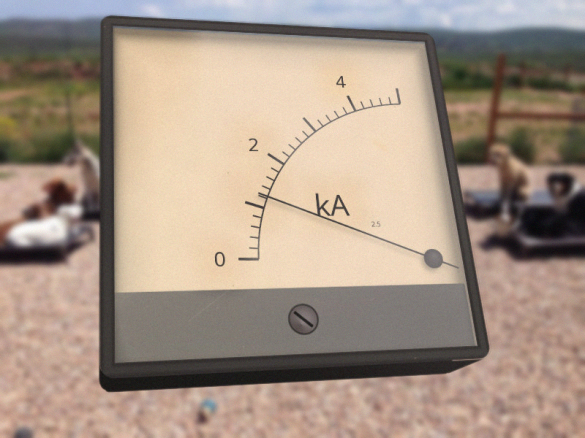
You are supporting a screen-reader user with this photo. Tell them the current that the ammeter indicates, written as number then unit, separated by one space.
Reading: 1.2 kA
